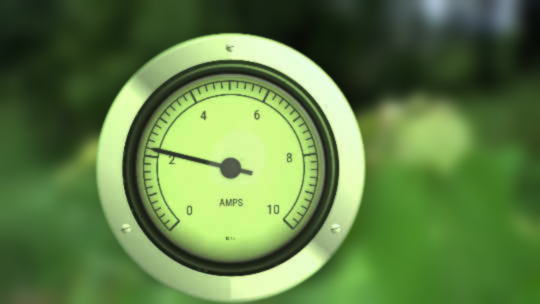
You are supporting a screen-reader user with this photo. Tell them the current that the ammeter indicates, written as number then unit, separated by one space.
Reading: 2.2 A
